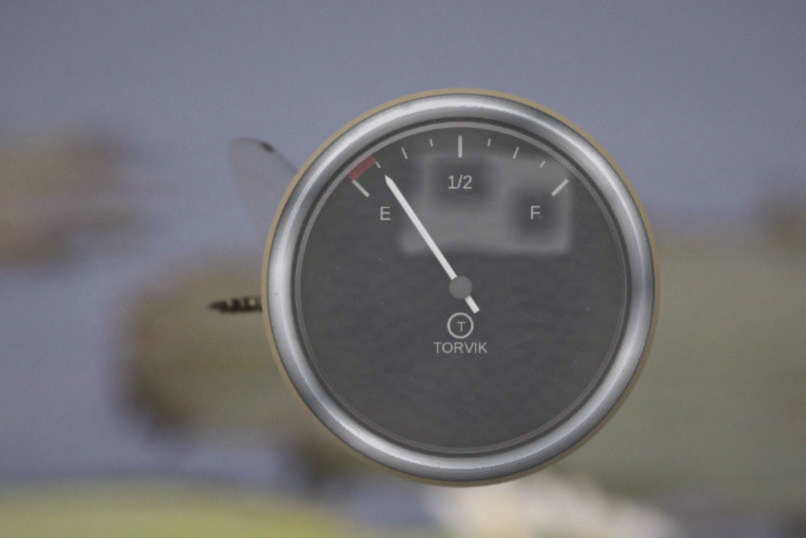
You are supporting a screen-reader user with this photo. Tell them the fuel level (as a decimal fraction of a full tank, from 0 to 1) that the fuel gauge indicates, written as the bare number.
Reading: 0.125
